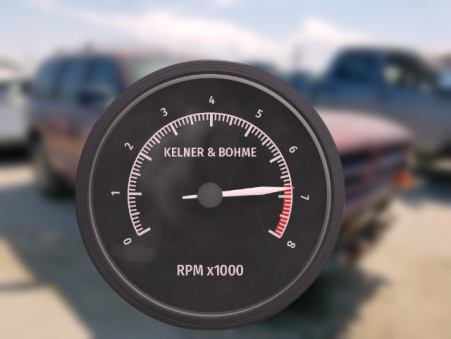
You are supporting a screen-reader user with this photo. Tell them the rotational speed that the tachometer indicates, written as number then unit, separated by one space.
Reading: 6800 rpm
